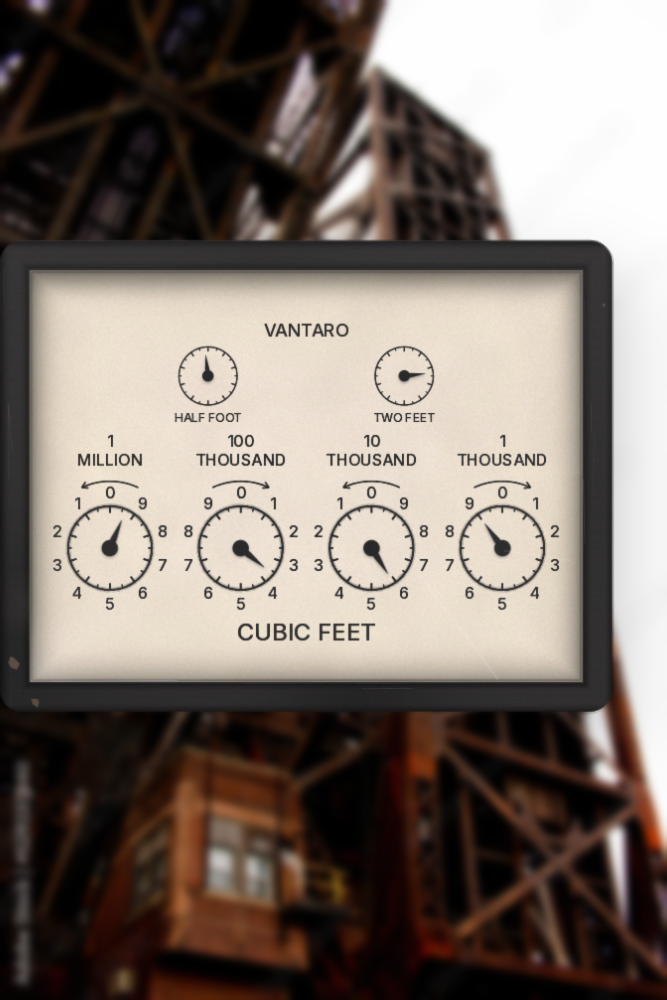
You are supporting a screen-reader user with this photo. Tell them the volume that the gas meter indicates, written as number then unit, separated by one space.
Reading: 935900 ft³
